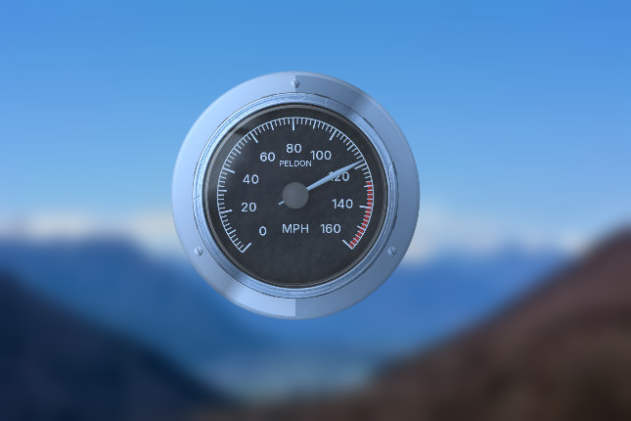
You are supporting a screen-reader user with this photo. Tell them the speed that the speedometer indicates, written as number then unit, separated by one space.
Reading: 118 mph
